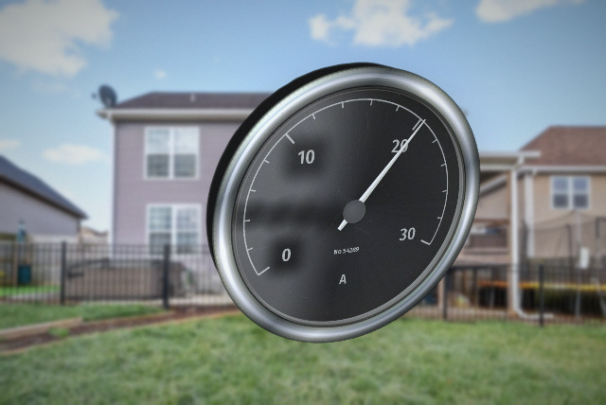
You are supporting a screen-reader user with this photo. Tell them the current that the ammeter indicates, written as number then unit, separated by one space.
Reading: 20 A
